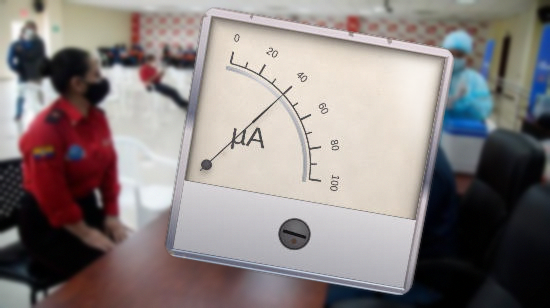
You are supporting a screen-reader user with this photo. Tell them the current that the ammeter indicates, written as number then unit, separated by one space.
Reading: 40 µA
